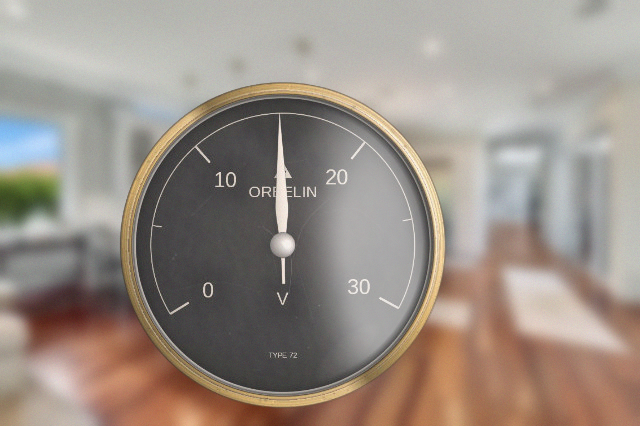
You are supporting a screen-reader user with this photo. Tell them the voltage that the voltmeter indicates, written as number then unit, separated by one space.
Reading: 15 V
